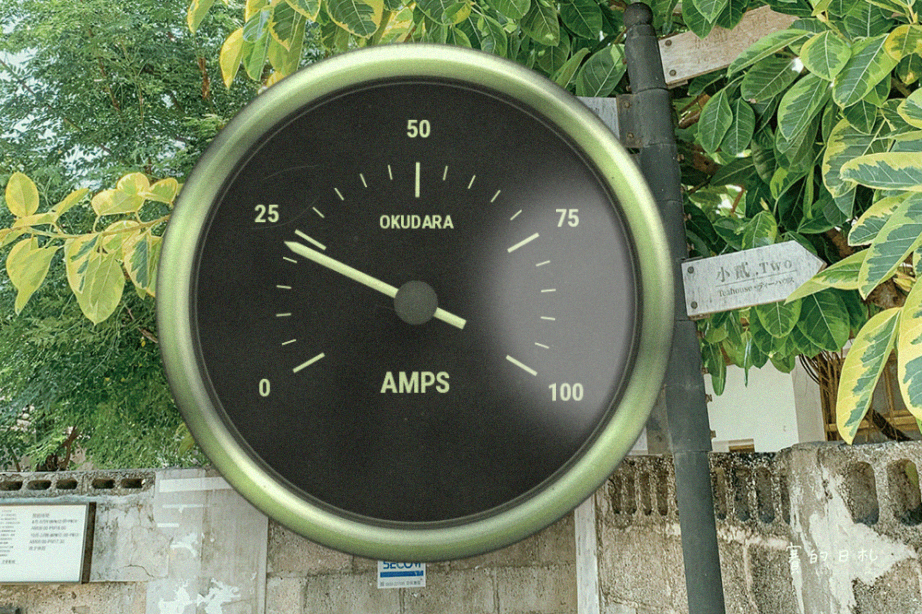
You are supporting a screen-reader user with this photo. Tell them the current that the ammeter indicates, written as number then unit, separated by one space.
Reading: 22.5 A
